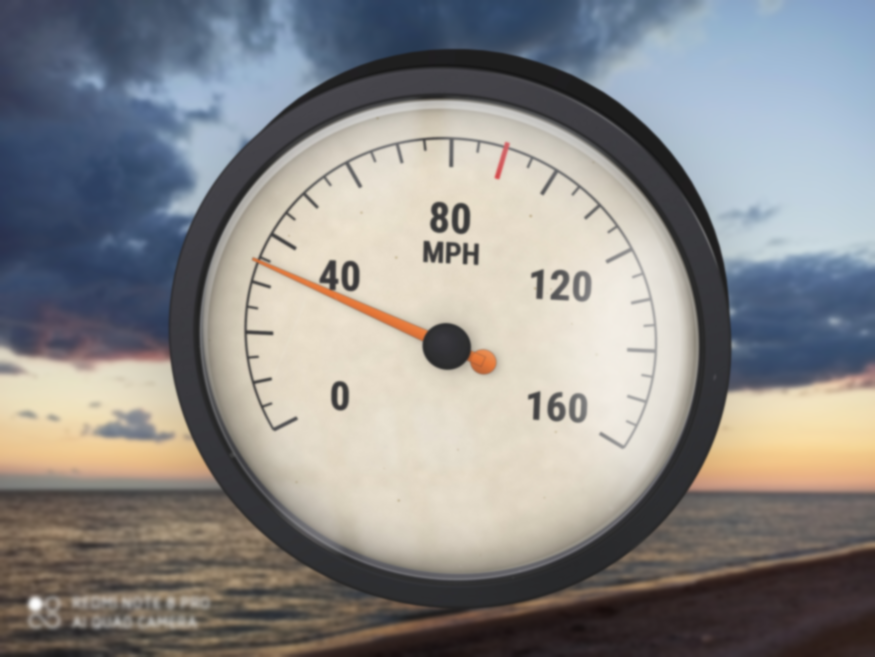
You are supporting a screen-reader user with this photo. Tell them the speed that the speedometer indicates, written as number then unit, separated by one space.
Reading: 35 mph
